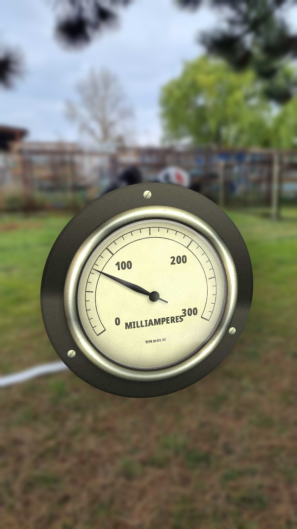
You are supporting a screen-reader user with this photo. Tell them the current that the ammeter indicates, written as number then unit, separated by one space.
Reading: 75 mA
